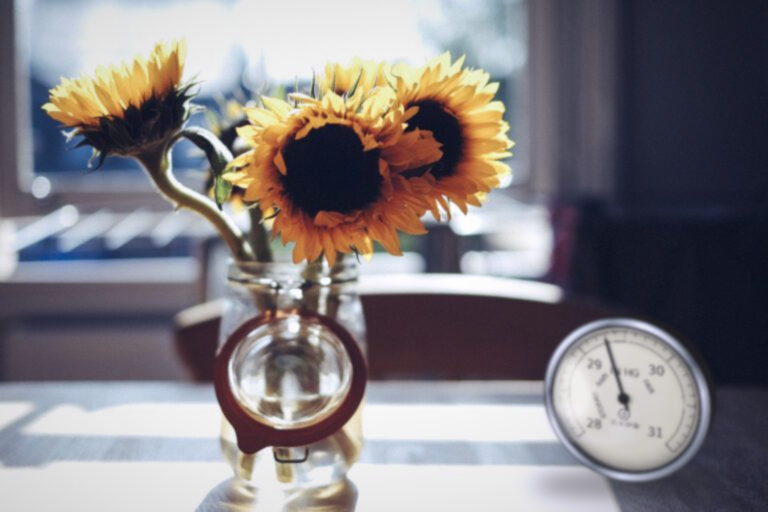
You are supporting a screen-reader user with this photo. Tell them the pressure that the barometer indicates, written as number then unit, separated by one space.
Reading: 29.3 inHg
